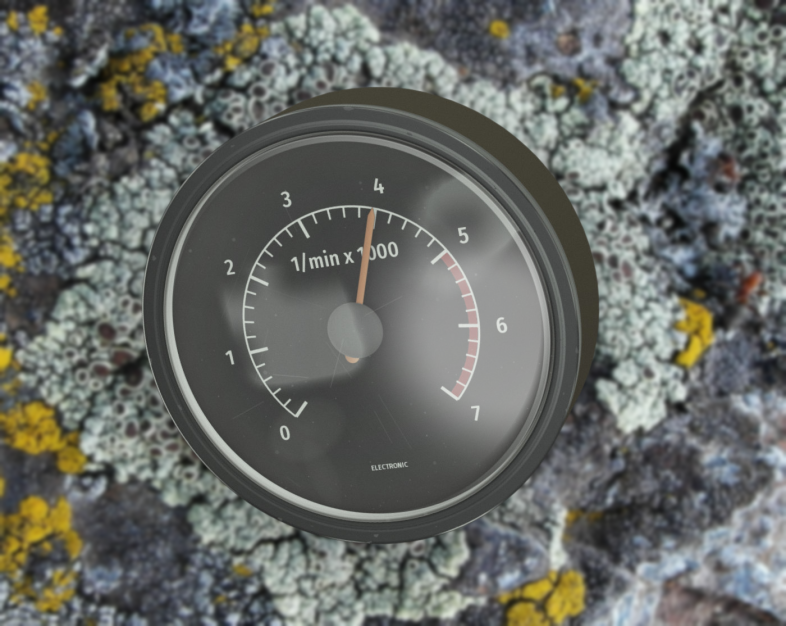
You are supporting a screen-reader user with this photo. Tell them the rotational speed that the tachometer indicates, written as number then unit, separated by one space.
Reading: 4000 rpm
